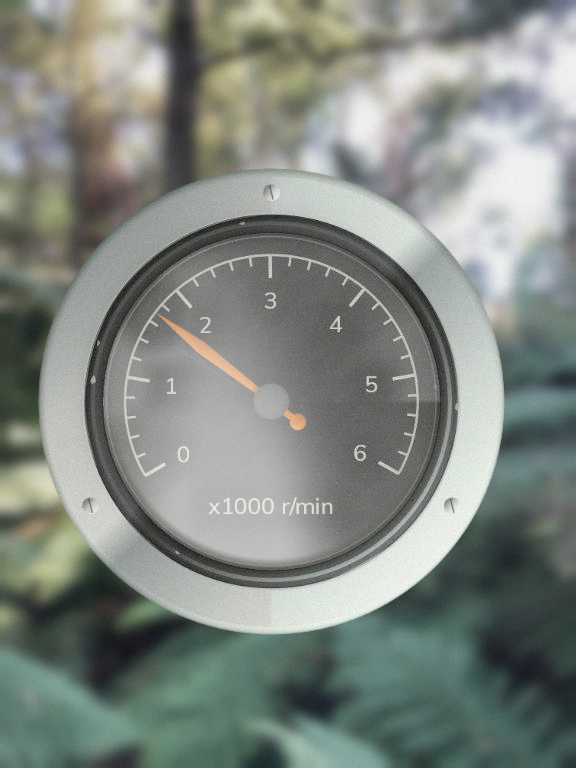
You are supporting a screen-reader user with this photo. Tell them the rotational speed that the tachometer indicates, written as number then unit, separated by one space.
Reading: 1700 rpm
